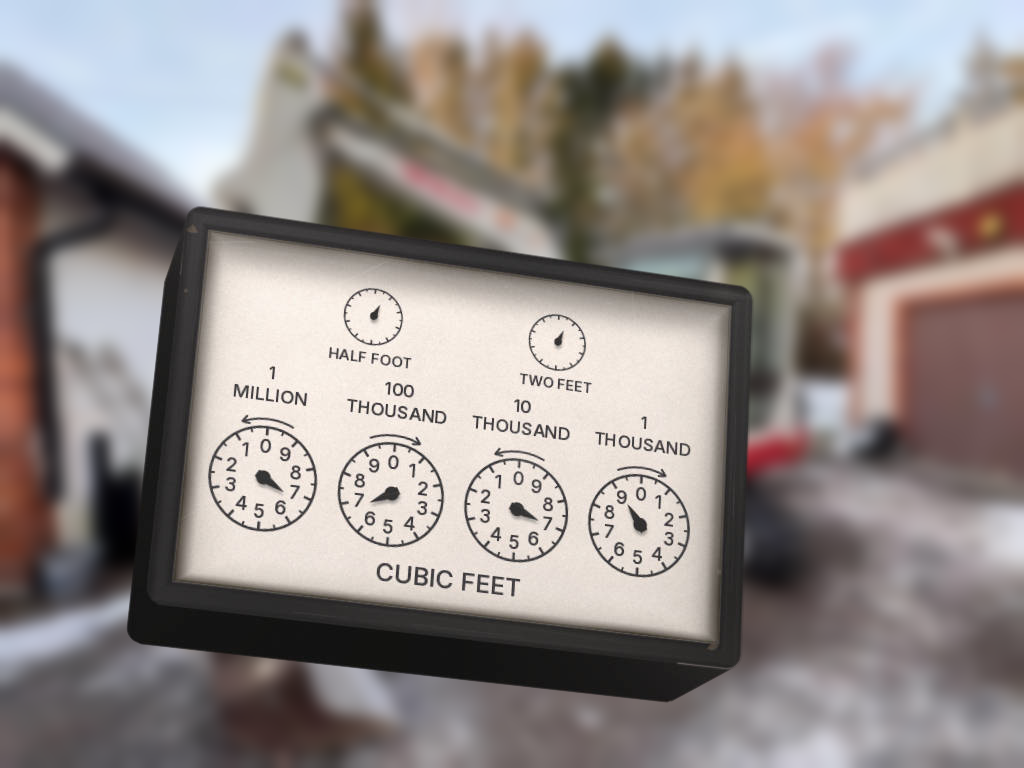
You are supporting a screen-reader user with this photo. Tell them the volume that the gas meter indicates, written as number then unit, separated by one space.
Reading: 666900 ft³
